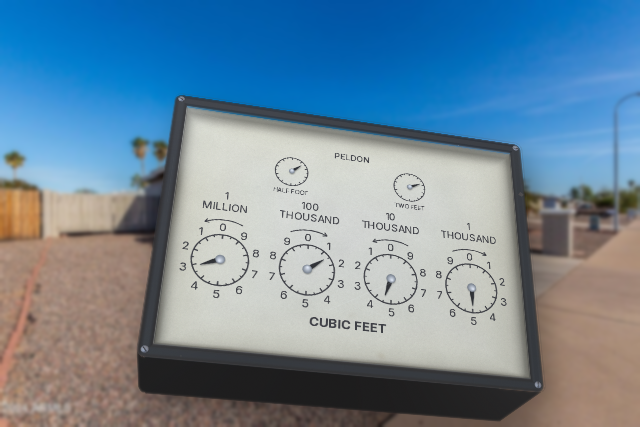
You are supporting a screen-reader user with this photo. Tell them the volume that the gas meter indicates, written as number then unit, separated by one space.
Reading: 314500 ft³
